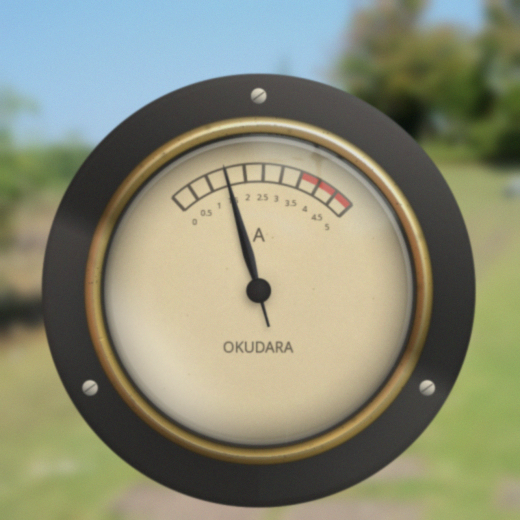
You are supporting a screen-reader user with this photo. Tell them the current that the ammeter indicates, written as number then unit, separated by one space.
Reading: 1.5 A
